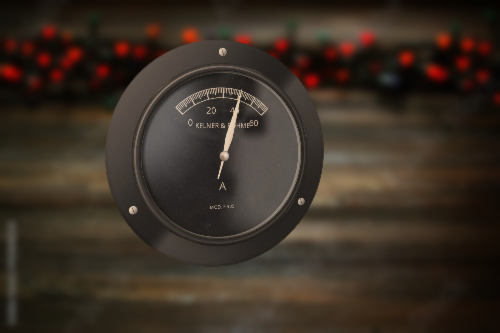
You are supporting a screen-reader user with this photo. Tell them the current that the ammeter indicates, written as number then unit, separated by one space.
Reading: 40 A
